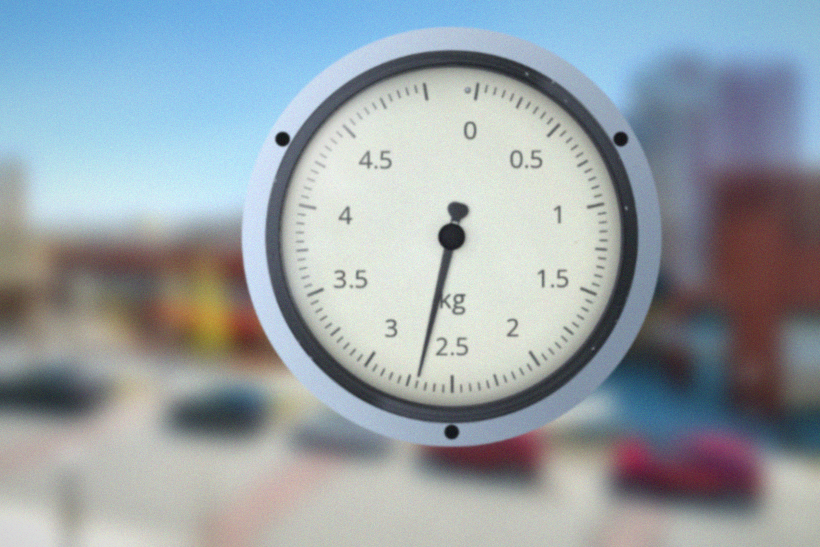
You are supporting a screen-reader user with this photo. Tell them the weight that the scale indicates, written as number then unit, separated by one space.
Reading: 2.7 kg
